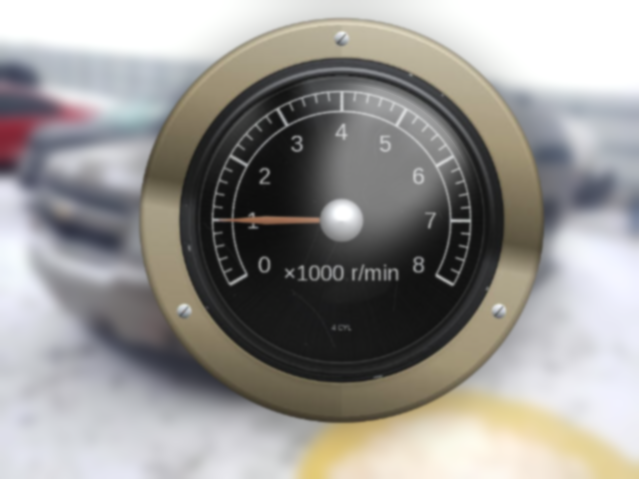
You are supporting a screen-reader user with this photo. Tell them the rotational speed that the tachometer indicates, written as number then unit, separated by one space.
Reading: 1000 rpm
